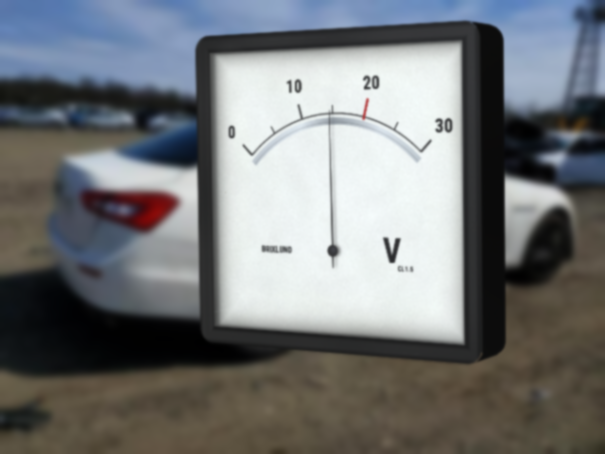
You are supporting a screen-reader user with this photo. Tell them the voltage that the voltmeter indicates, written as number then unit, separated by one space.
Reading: 15 V
